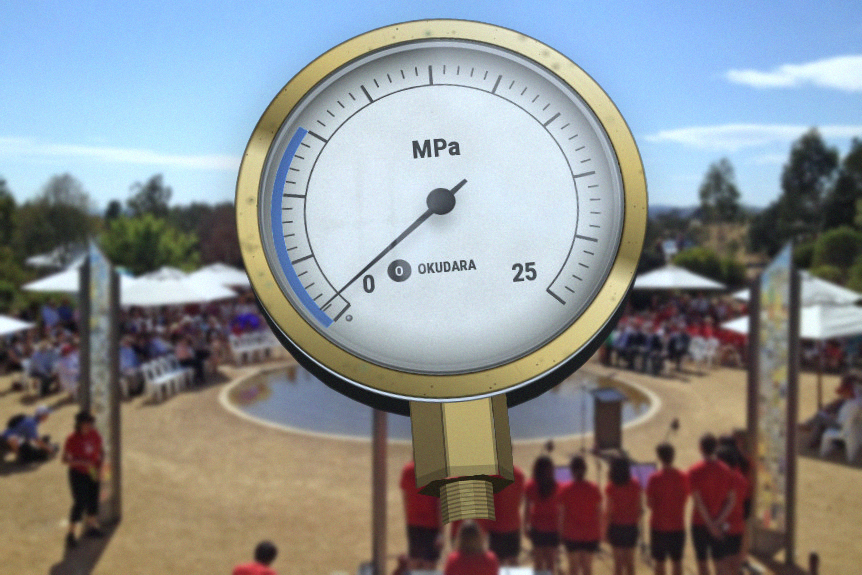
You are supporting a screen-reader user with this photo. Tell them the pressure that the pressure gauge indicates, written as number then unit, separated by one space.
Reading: 0.5 MPa
